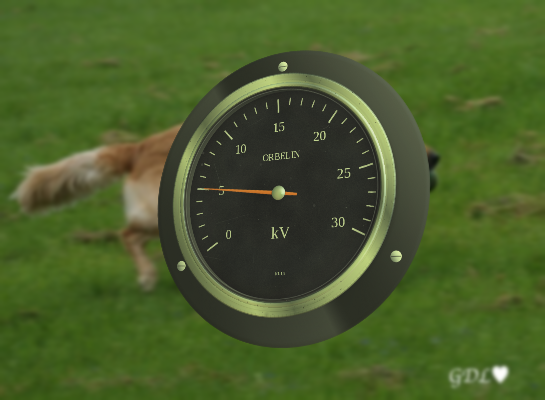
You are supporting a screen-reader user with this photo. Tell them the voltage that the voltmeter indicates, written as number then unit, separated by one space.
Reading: 5 kV
